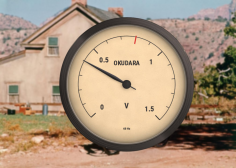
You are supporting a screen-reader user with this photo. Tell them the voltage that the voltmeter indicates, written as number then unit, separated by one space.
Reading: 0.4 V
